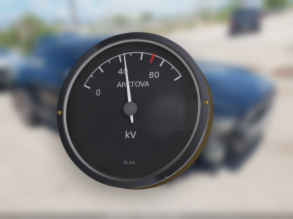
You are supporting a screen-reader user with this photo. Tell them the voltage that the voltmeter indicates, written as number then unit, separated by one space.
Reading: 45 kV
